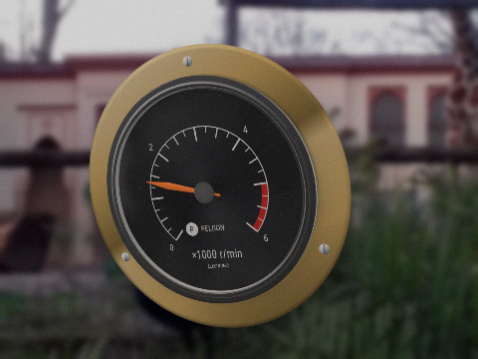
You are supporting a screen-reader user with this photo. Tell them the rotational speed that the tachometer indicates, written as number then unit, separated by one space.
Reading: 1375 rpm
